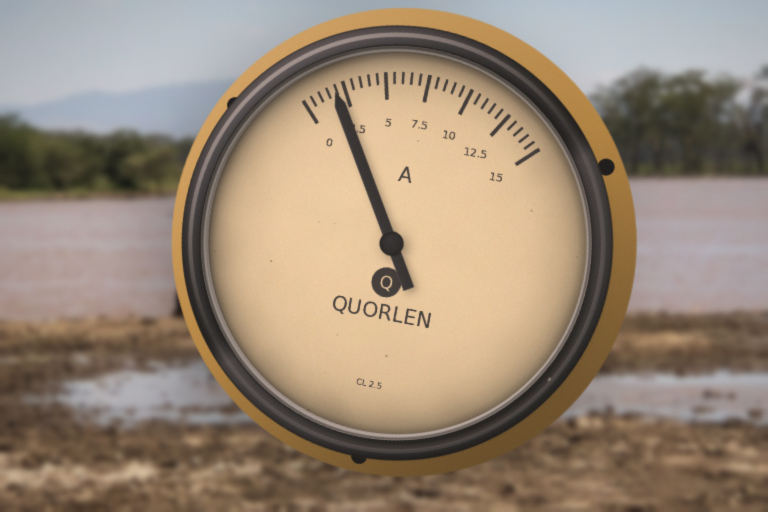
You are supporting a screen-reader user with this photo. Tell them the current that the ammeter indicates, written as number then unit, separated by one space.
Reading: 2 A
